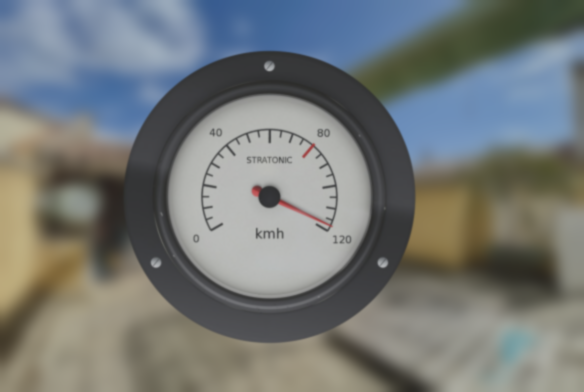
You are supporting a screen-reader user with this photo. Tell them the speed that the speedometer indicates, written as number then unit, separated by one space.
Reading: 117.5 km/h
